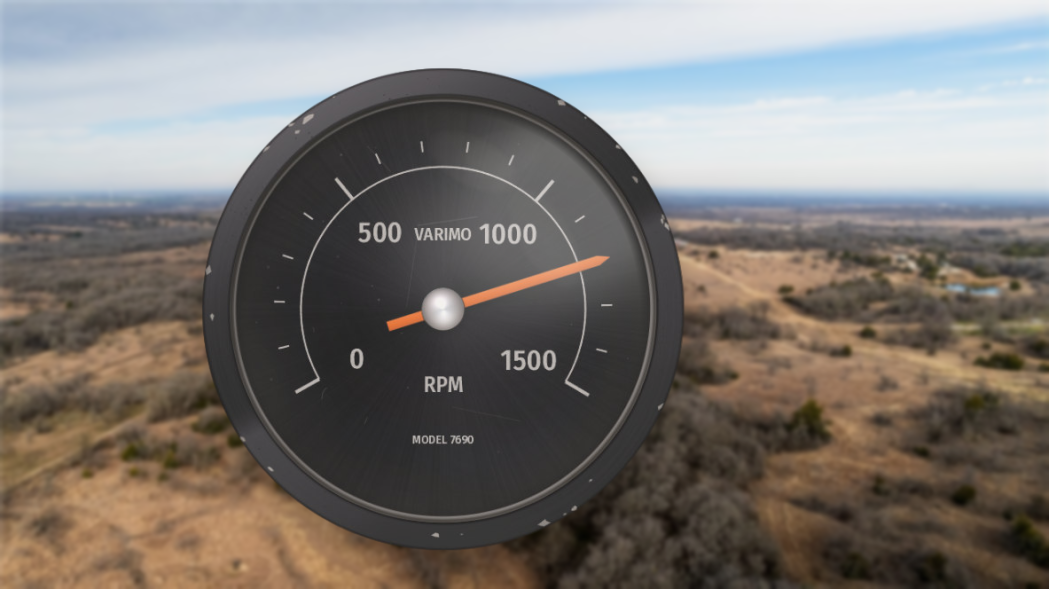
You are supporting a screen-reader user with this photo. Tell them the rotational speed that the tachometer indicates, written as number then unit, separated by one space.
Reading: 1200 rpm
